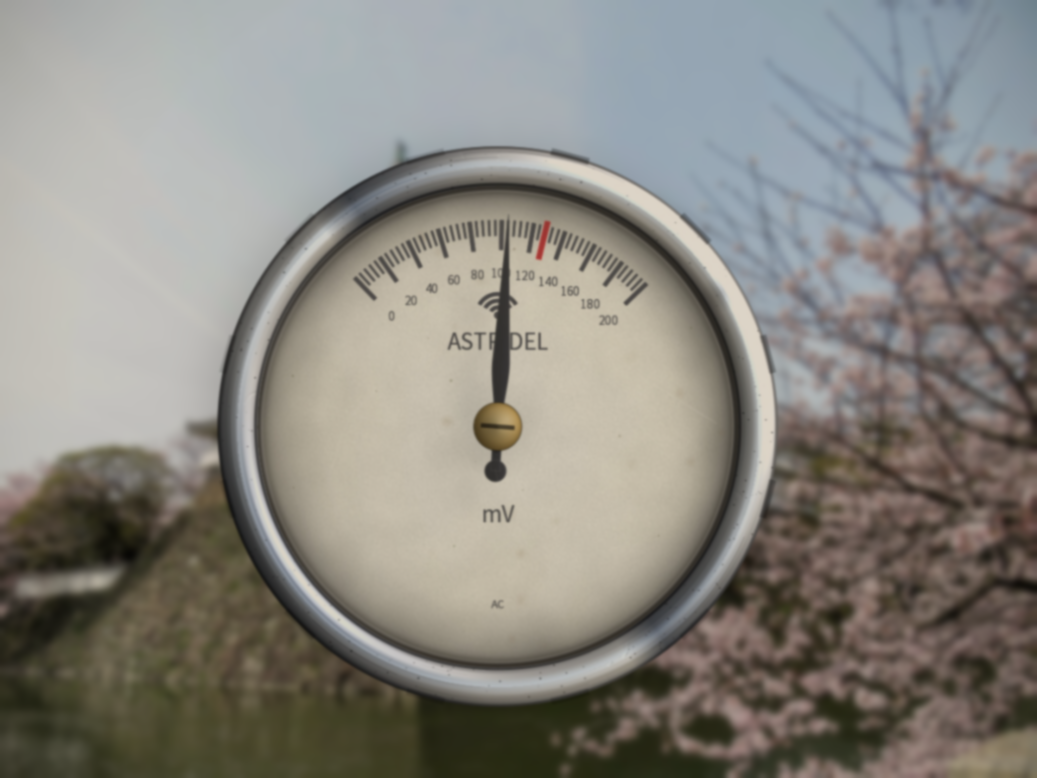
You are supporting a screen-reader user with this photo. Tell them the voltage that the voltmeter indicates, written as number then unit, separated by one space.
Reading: 104 mV
